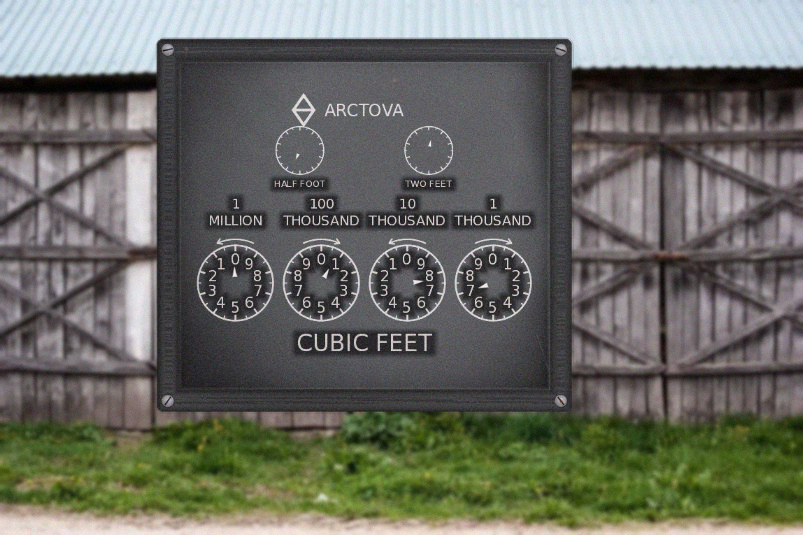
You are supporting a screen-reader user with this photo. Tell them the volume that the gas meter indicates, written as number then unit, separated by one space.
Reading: 7700 ft³
